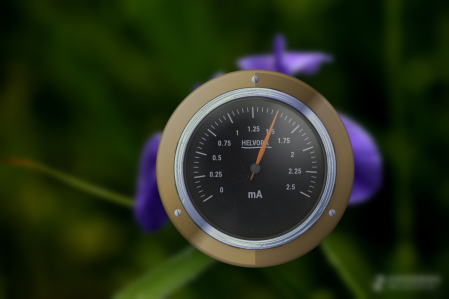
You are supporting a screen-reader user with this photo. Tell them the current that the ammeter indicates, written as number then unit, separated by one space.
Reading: 1.5 mA
